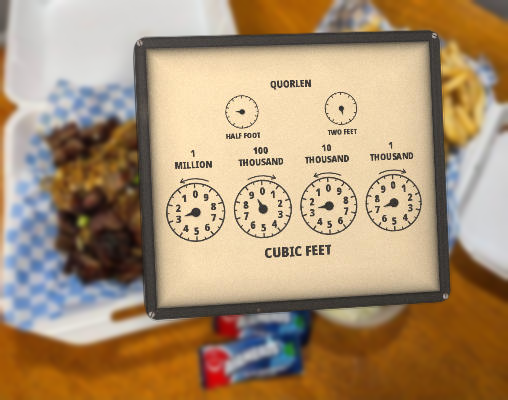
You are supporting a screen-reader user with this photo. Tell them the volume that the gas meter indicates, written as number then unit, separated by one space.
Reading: 292700 ft³
